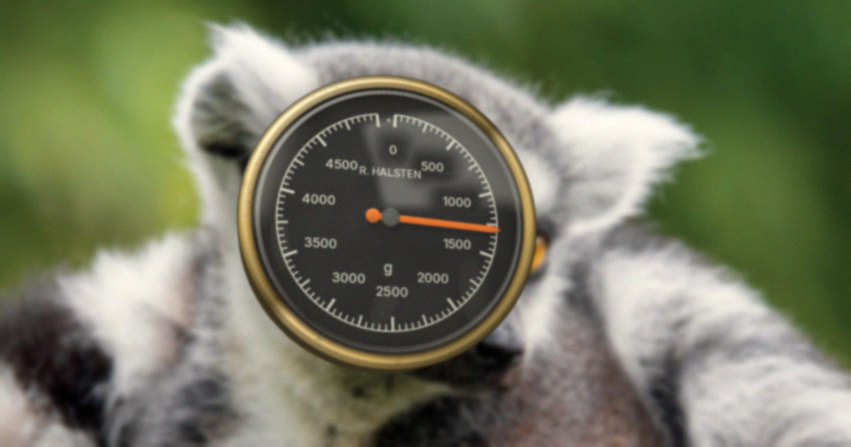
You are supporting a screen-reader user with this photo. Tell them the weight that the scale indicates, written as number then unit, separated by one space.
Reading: 1300 g
